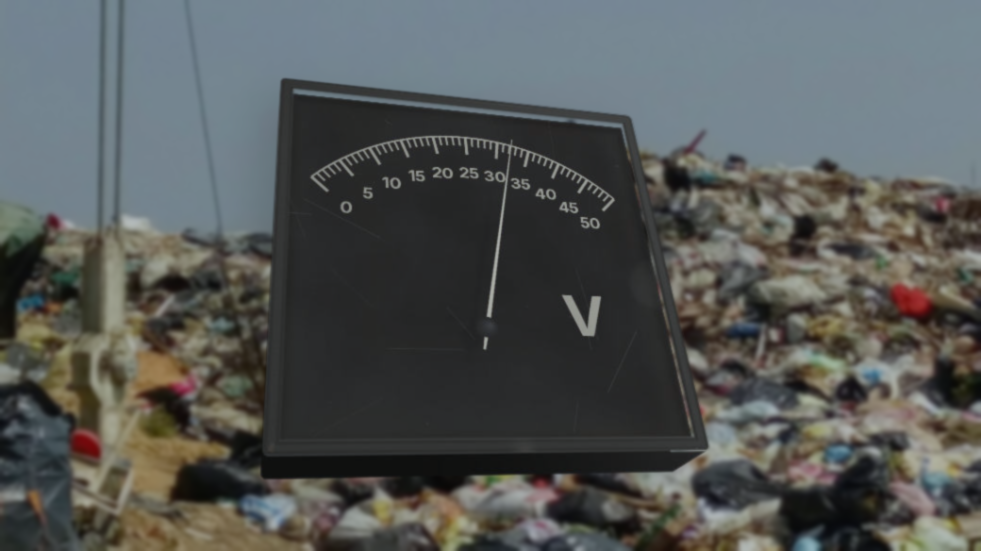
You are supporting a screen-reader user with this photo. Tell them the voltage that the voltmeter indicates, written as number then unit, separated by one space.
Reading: 32 V
